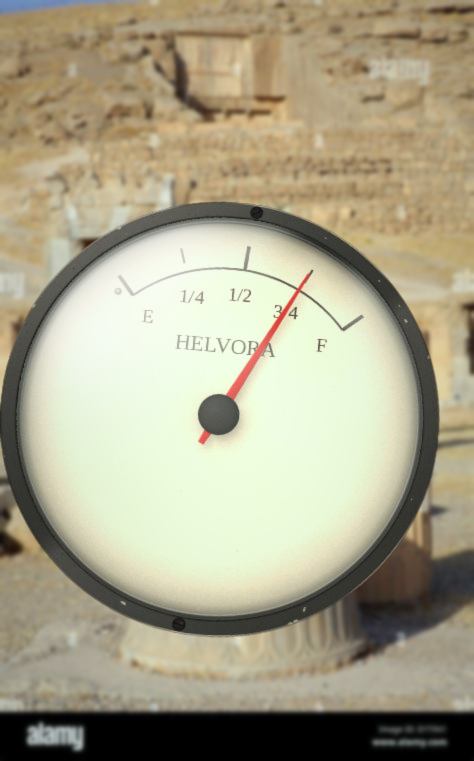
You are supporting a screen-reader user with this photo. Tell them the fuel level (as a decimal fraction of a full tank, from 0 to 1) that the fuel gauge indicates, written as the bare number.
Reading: 0.75
